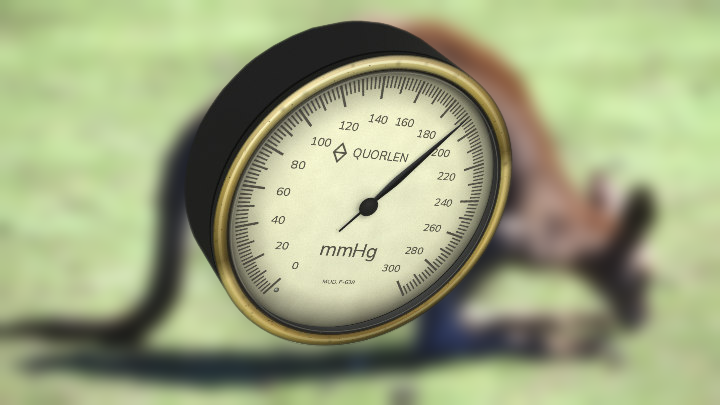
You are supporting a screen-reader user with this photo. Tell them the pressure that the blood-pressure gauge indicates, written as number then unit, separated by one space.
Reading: 190 mmHg
